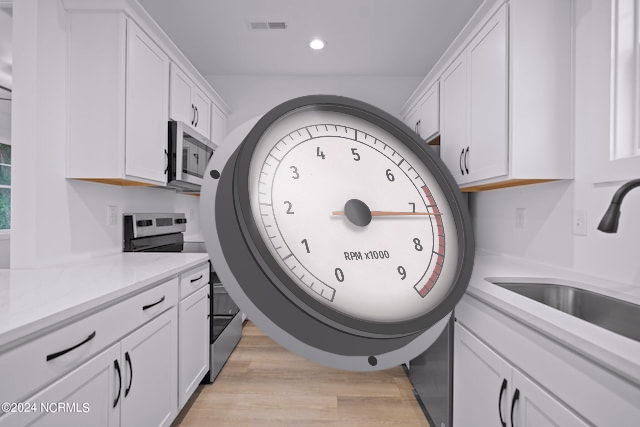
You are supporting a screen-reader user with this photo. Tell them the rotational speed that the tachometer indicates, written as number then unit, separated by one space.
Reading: 7200 rpm
